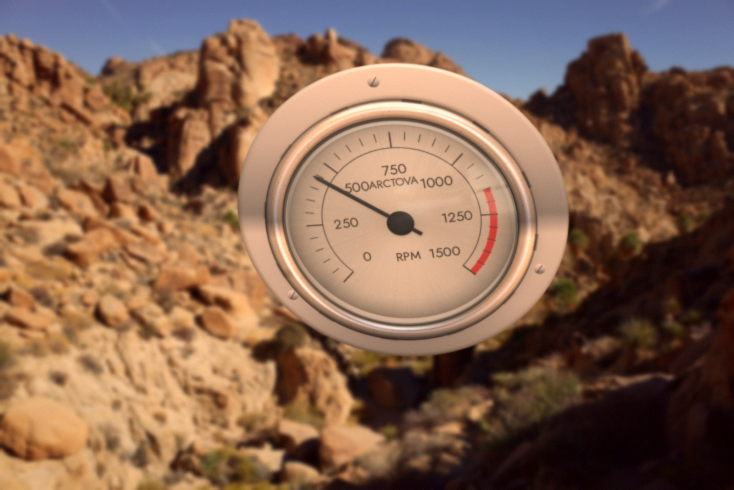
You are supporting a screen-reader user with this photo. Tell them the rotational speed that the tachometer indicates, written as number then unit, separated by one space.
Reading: 450 rpm
